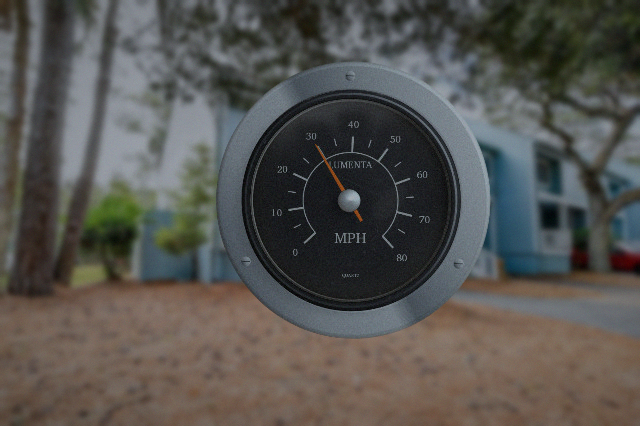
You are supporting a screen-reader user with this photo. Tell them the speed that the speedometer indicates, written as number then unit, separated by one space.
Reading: 30 mph
